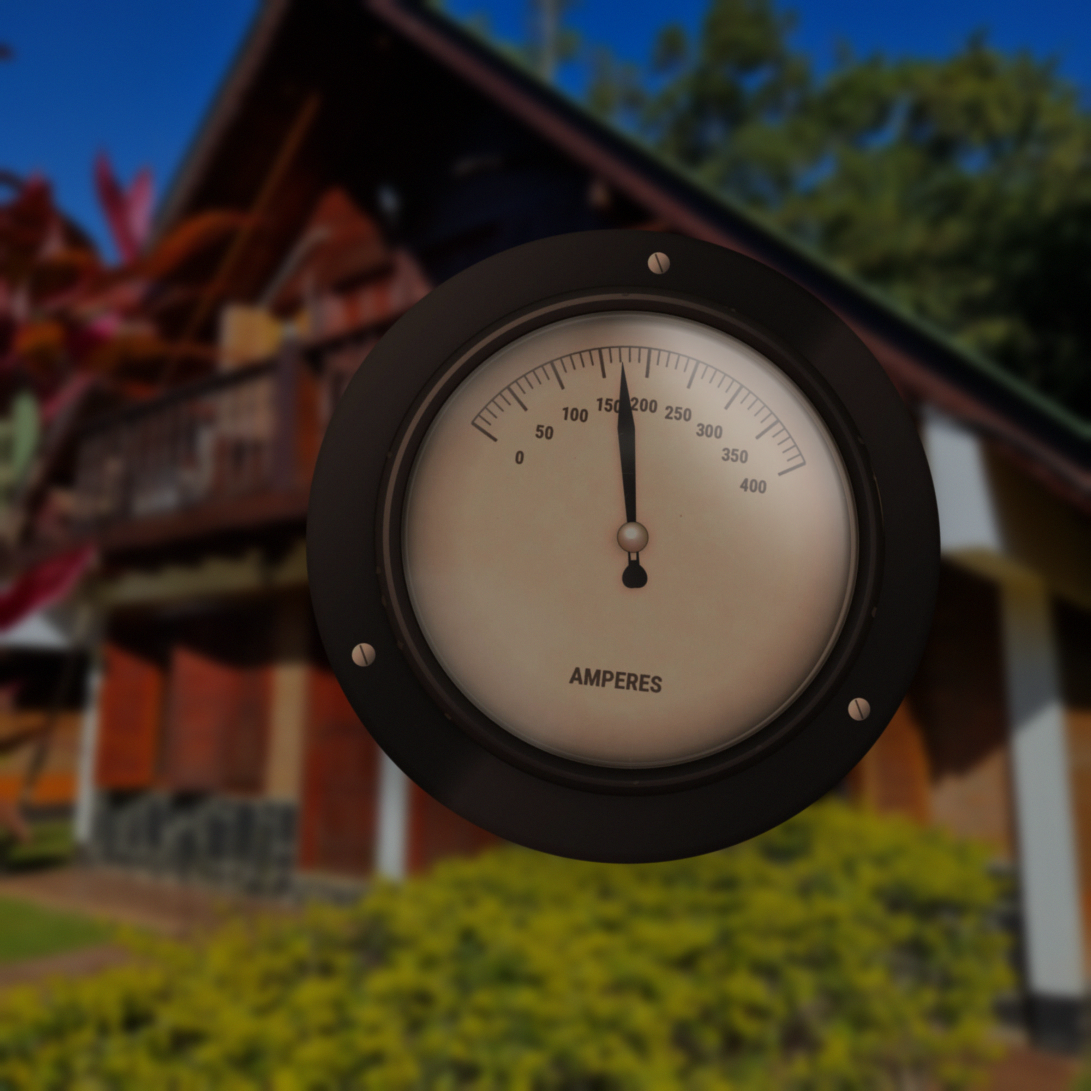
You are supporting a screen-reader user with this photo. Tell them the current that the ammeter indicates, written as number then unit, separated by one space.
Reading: 170 A
